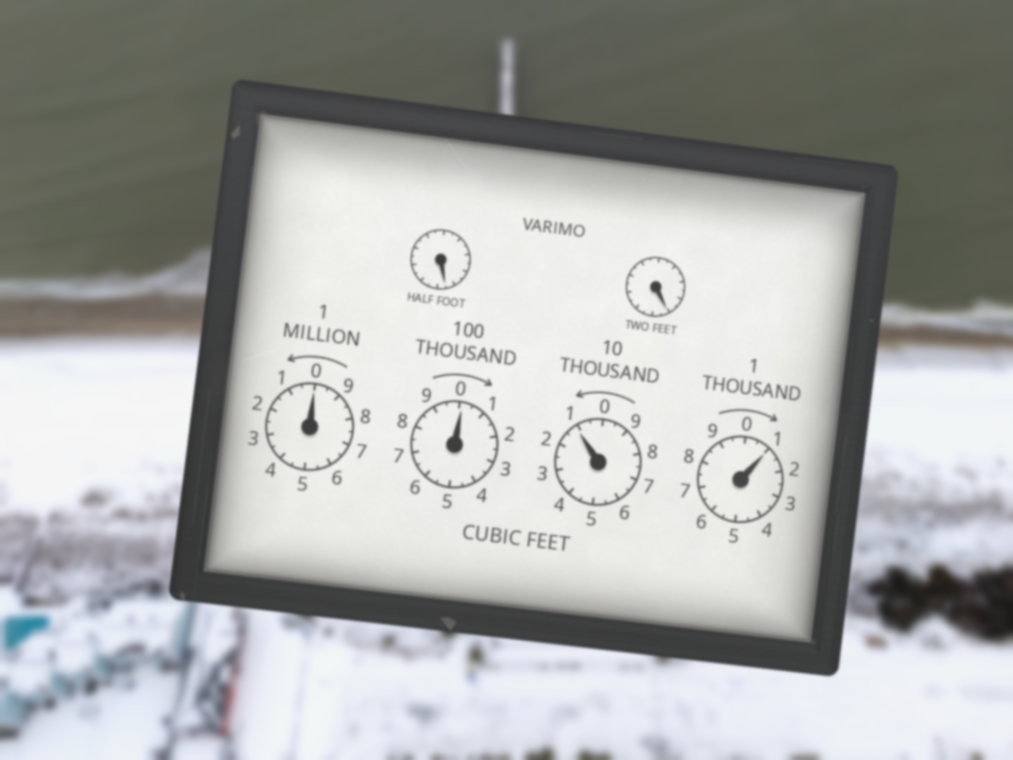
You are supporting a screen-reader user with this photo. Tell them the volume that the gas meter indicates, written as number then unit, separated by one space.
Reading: 1100 ft³
